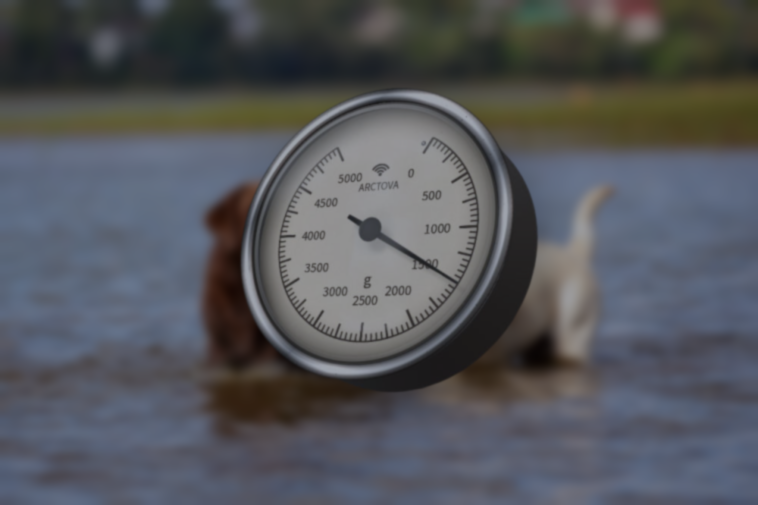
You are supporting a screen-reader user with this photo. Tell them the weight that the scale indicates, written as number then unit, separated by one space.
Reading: 1500 g
